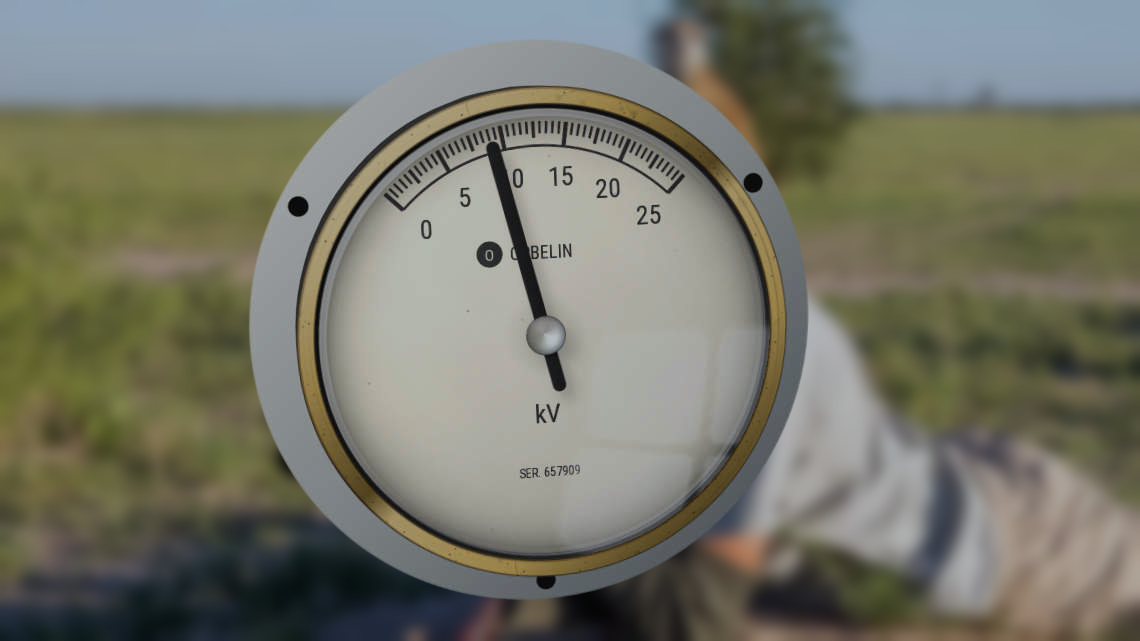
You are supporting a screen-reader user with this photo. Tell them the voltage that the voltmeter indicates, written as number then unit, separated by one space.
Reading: 9 kV
